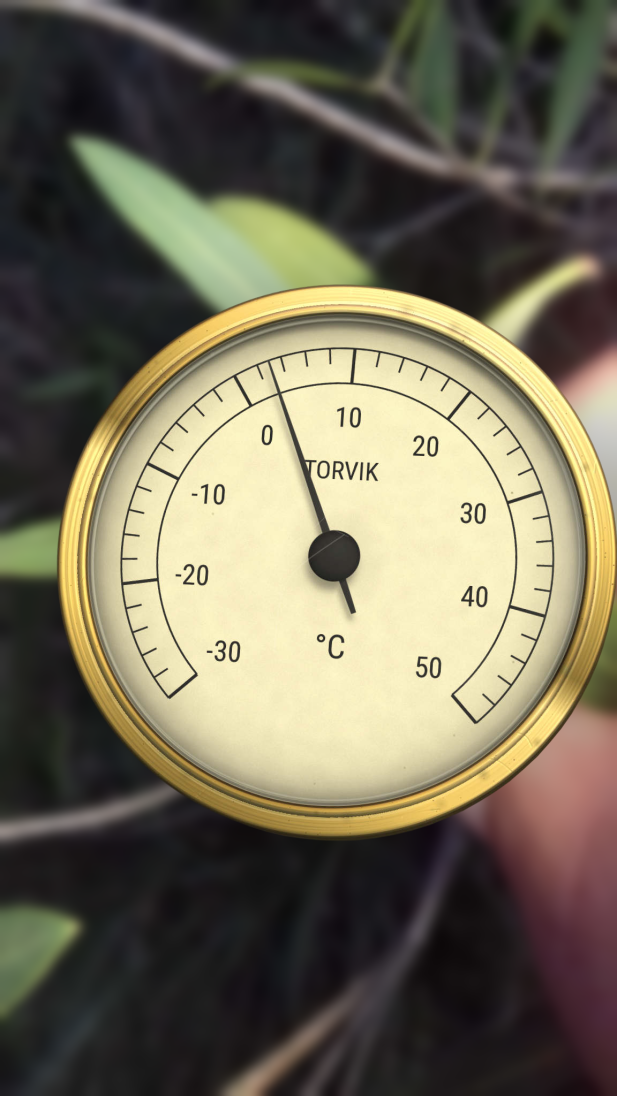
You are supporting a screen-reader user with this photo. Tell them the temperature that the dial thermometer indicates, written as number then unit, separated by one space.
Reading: 3 °C
